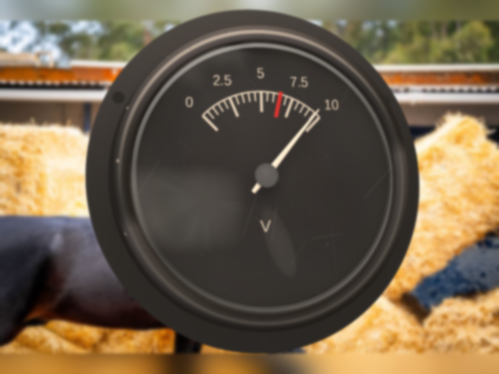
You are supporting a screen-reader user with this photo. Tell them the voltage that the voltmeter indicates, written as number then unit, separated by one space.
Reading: 9.5 V
